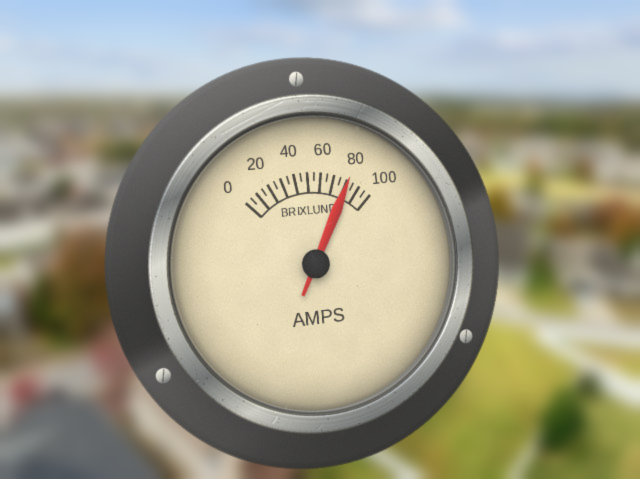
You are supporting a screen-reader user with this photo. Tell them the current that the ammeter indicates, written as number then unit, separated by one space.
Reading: 80 A
